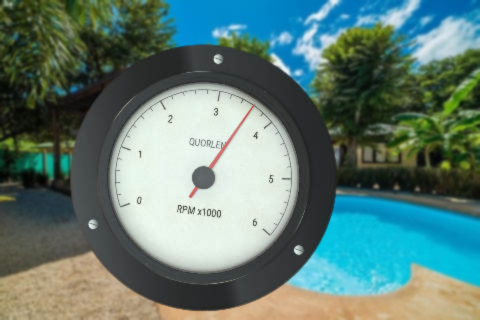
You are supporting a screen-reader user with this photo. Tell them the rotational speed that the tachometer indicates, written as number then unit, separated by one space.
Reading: 3600 rpm
